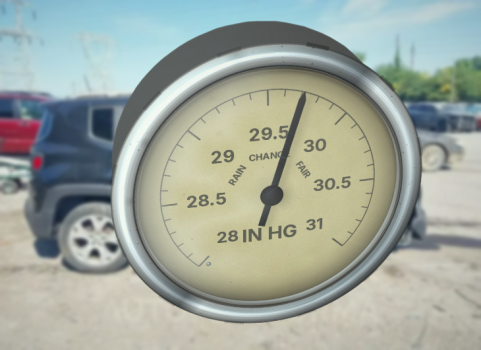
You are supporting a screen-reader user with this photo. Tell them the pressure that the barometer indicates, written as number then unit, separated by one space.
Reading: 29.7 inHg
